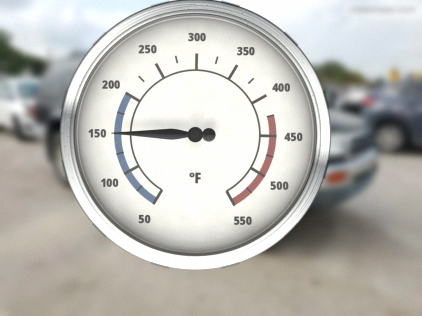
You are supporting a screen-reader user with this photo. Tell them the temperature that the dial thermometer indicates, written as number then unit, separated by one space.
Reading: 150 °F
